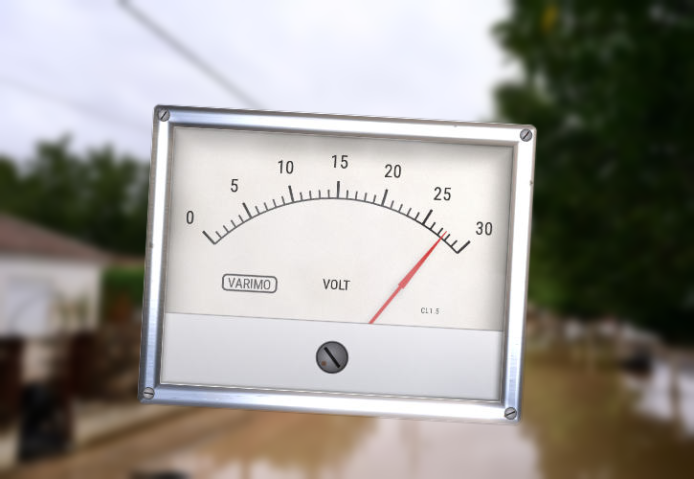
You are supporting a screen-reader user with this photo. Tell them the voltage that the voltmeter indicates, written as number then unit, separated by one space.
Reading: 27.5 V
